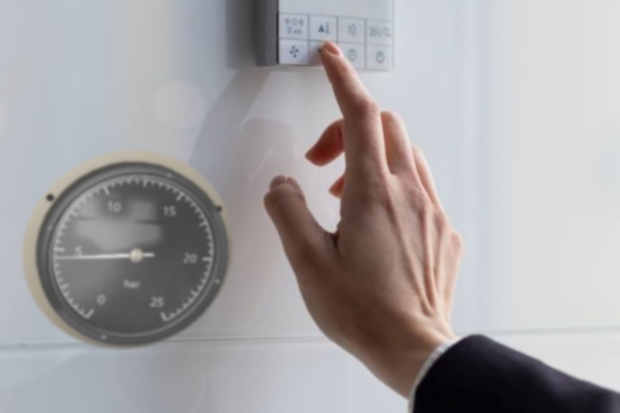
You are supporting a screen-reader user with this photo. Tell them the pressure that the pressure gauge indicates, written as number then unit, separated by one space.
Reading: 4.5 bar
